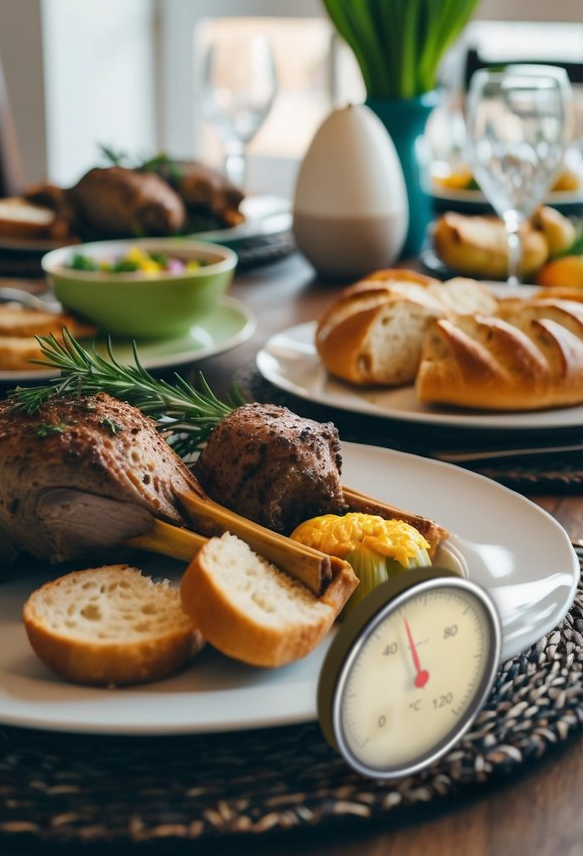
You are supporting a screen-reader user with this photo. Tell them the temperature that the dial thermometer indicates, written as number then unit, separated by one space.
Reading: 50 °C
